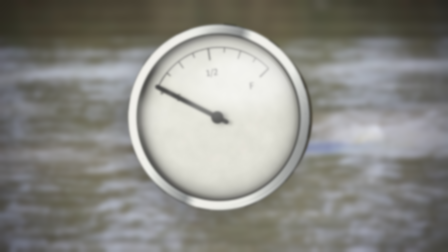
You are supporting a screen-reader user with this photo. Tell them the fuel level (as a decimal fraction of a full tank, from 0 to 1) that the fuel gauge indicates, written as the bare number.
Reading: 0
